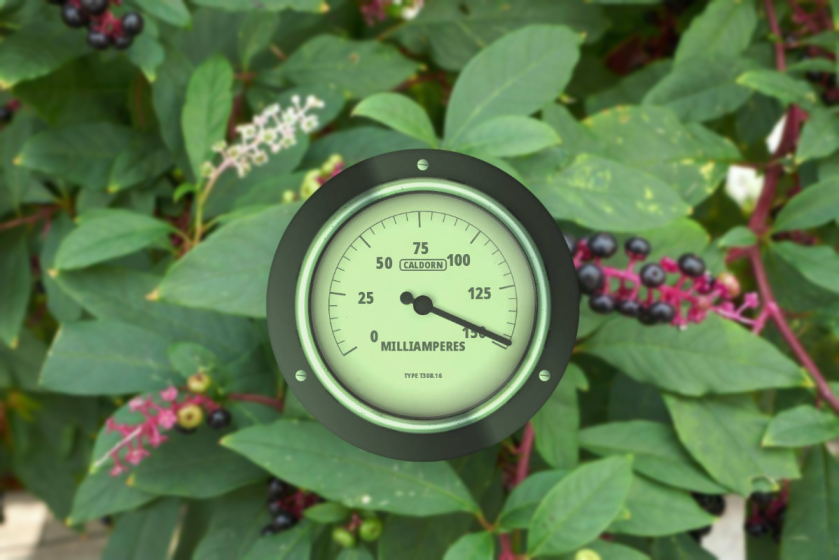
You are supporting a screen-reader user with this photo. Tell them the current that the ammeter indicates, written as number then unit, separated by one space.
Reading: 147.5 mA
